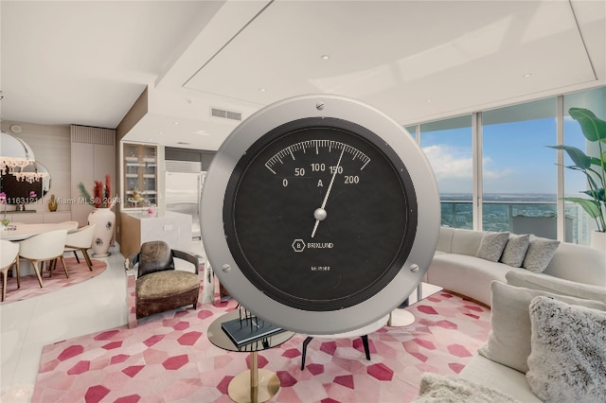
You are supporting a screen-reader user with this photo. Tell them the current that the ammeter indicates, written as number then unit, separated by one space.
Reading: 150 A
